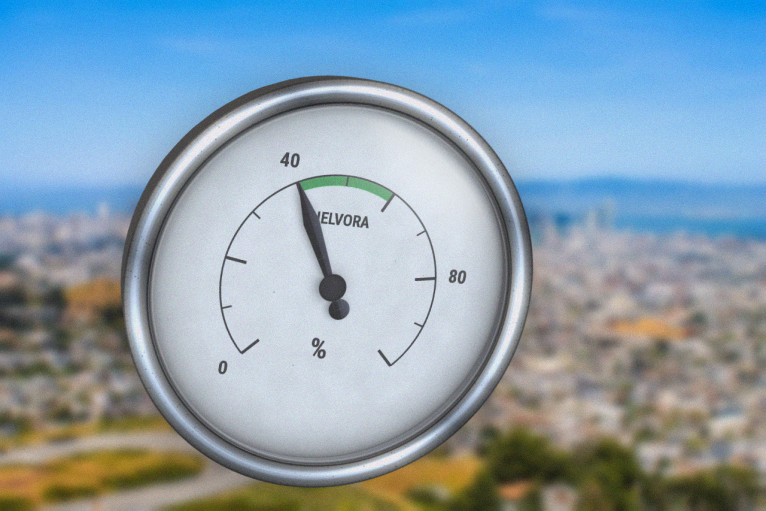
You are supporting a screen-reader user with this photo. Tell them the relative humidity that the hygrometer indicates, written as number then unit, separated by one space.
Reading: 40 %
